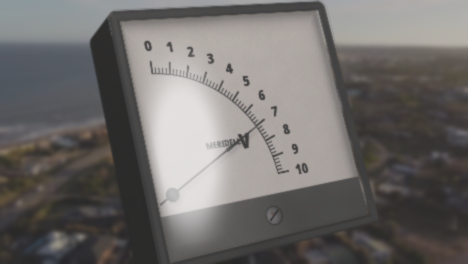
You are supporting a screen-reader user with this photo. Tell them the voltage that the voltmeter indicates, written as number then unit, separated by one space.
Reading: 7 V
